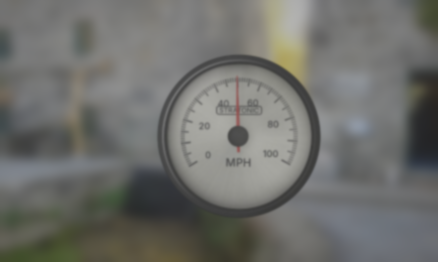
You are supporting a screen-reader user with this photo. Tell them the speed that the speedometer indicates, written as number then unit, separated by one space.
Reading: 50 mph
